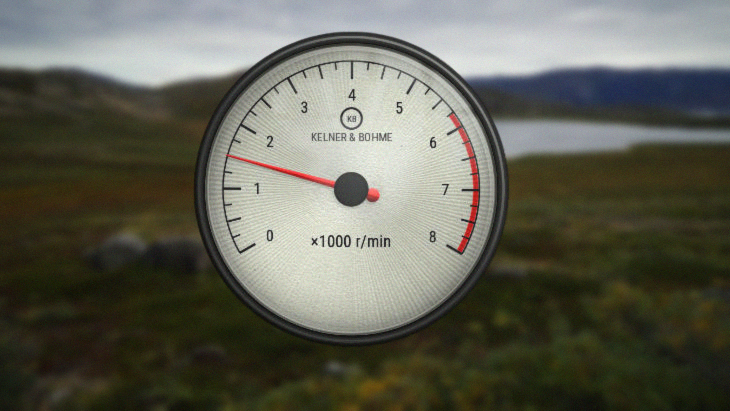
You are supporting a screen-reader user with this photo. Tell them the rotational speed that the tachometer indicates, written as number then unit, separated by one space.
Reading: 1500 rpm
